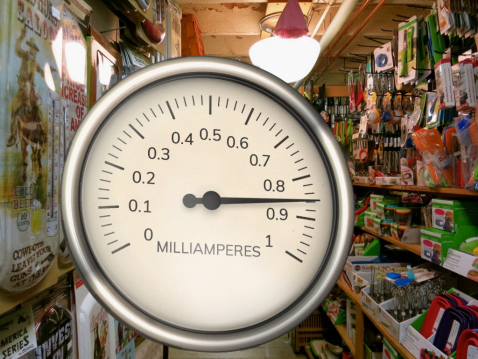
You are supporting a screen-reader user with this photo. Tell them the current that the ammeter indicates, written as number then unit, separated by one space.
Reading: 0.86 mA
